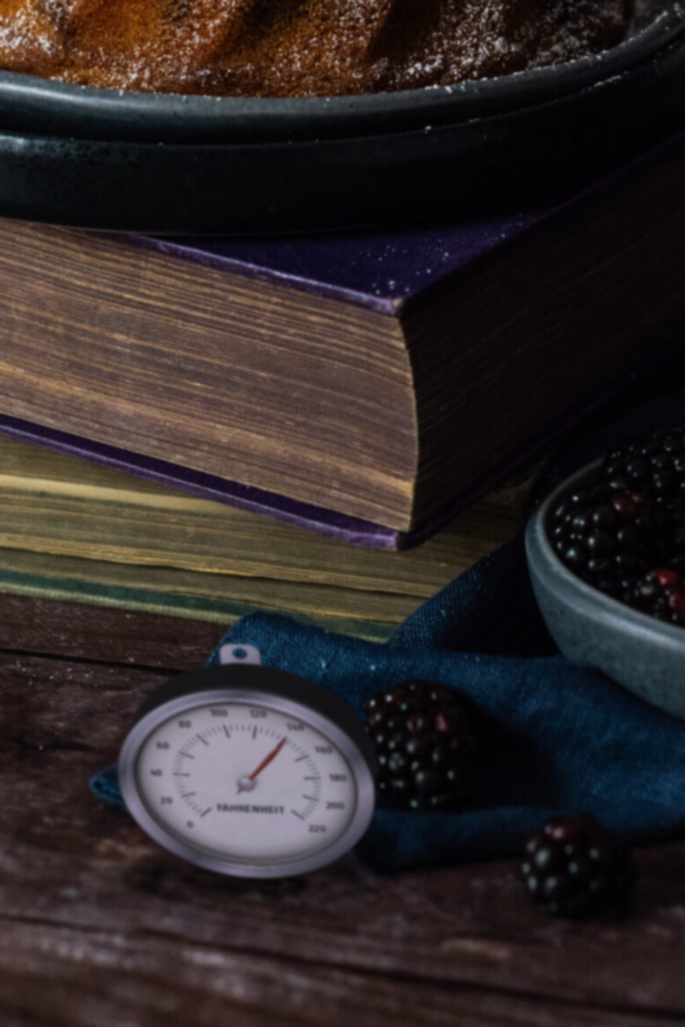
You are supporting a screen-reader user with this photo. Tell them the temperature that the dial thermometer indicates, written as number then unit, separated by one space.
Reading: 140 °F
